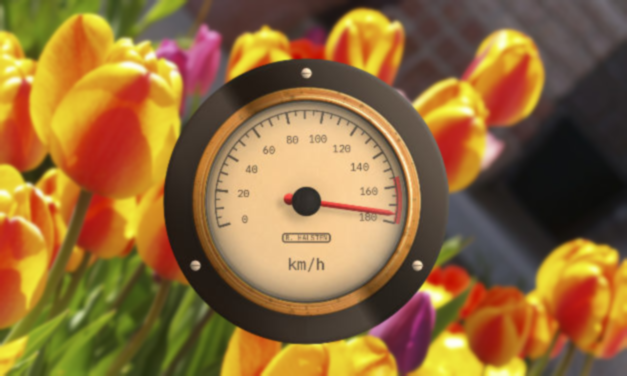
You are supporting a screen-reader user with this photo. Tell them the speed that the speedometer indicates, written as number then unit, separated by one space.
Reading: 175 km/h
